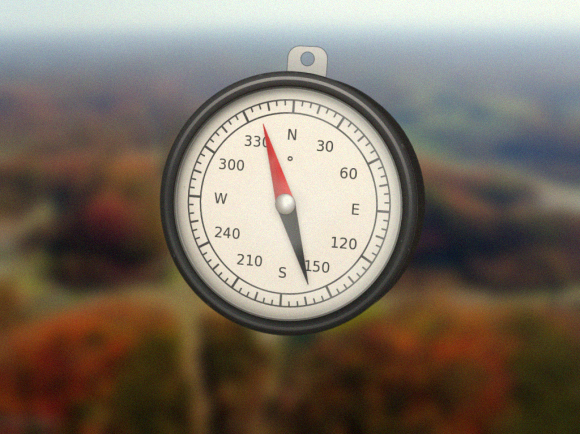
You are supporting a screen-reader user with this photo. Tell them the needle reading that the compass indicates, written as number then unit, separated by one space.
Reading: 340 °
